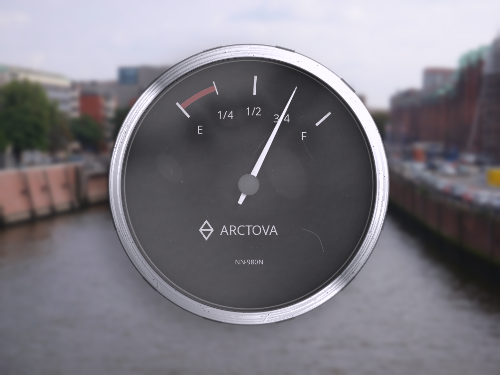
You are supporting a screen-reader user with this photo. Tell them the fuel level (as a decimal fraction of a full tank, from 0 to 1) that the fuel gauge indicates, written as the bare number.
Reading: 0.75
